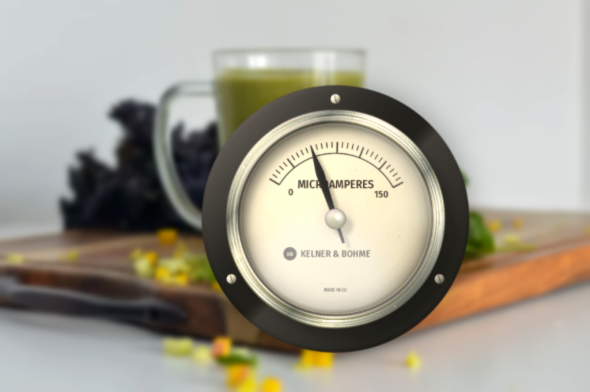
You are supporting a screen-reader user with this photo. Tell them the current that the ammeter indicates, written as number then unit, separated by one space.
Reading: 50 µA
